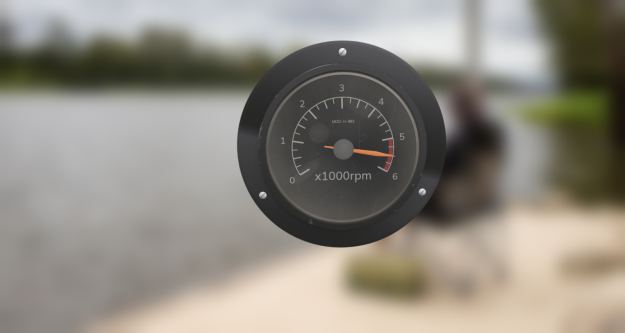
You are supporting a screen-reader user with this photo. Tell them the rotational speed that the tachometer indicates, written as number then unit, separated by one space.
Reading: 5500 rpm
